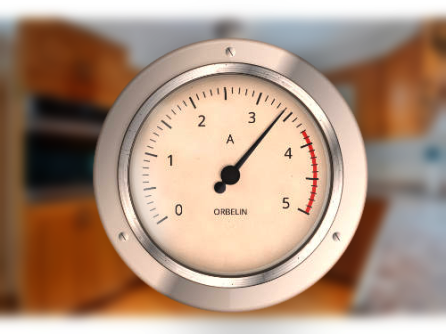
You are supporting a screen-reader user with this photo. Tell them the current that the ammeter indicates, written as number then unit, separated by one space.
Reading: 3.4 A
